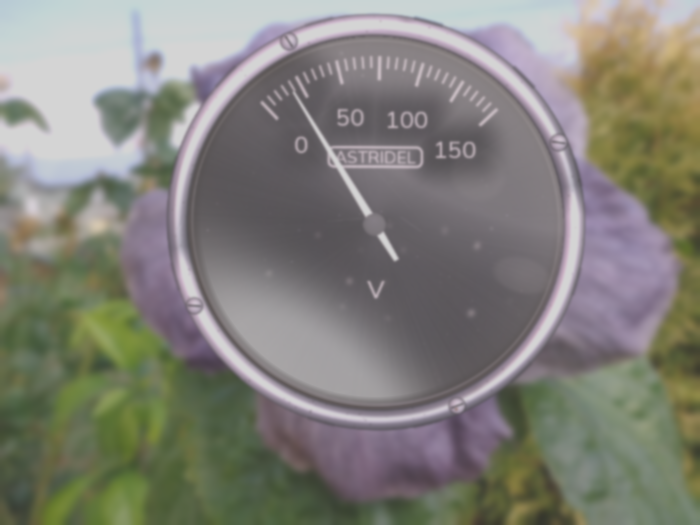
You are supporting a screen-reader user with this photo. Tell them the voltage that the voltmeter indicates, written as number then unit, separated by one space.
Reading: 20 V
